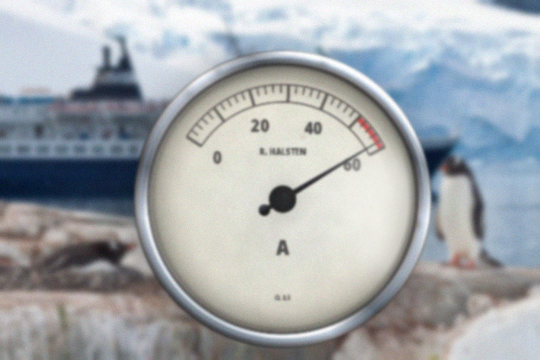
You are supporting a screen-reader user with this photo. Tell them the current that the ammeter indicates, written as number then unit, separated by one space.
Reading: 58 A
